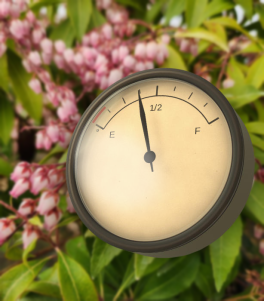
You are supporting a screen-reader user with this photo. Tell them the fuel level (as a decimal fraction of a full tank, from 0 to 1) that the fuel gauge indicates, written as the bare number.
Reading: 0.375
